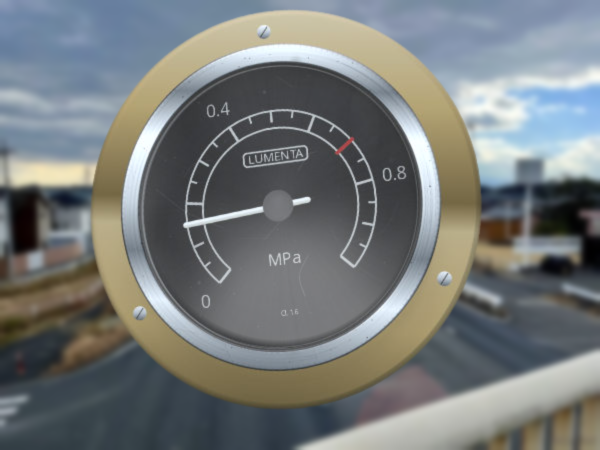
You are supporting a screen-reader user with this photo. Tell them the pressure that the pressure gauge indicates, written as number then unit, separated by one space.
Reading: 0.15 MPa
